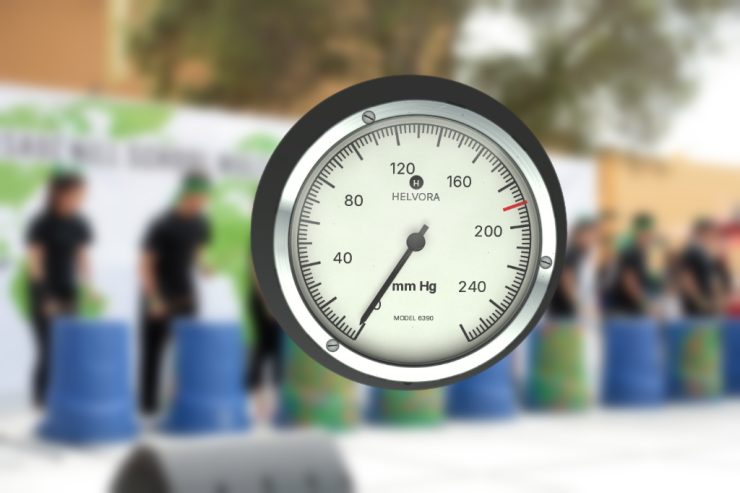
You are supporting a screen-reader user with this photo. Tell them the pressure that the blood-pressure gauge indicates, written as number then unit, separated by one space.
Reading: 2 mmHg
